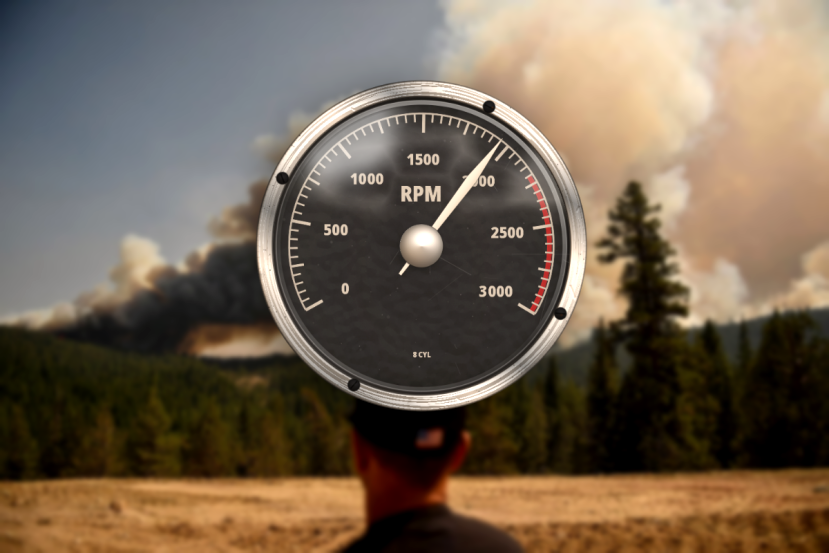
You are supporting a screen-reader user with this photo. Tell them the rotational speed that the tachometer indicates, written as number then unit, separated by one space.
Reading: 1950 rpm
